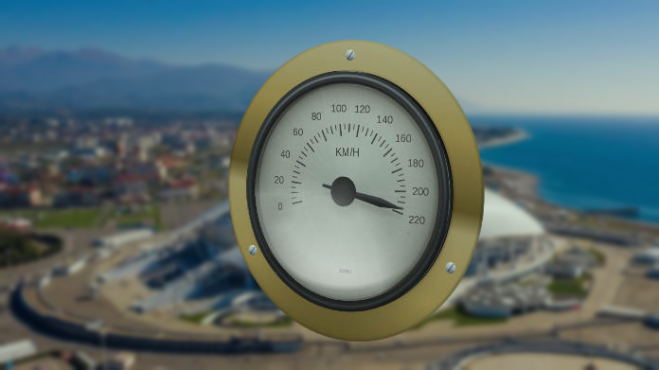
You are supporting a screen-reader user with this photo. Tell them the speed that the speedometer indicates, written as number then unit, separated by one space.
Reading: 215 km/h
